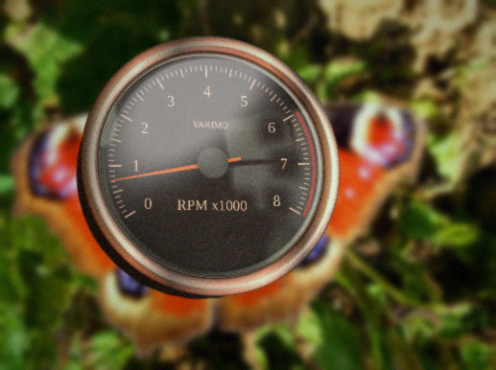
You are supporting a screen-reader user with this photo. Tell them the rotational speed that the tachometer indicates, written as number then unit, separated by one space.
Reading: 700 rpm
